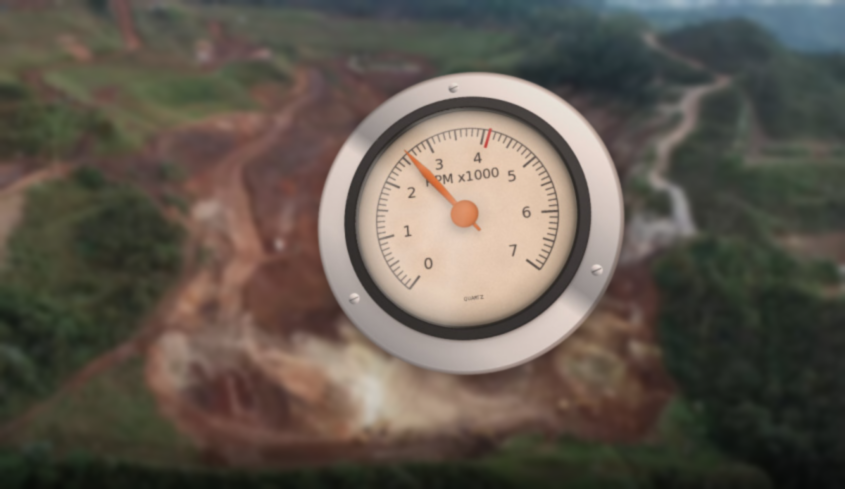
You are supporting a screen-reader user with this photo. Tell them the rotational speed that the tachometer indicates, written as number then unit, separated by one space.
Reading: 2600 rpm
